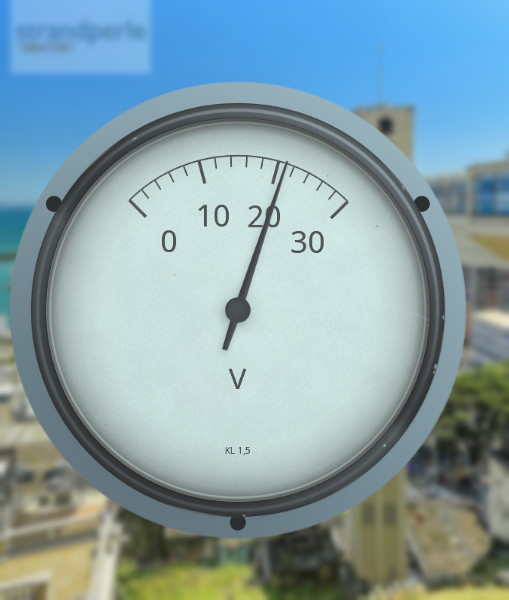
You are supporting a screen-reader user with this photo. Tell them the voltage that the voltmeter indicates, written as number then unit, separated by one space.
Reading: 21 V
